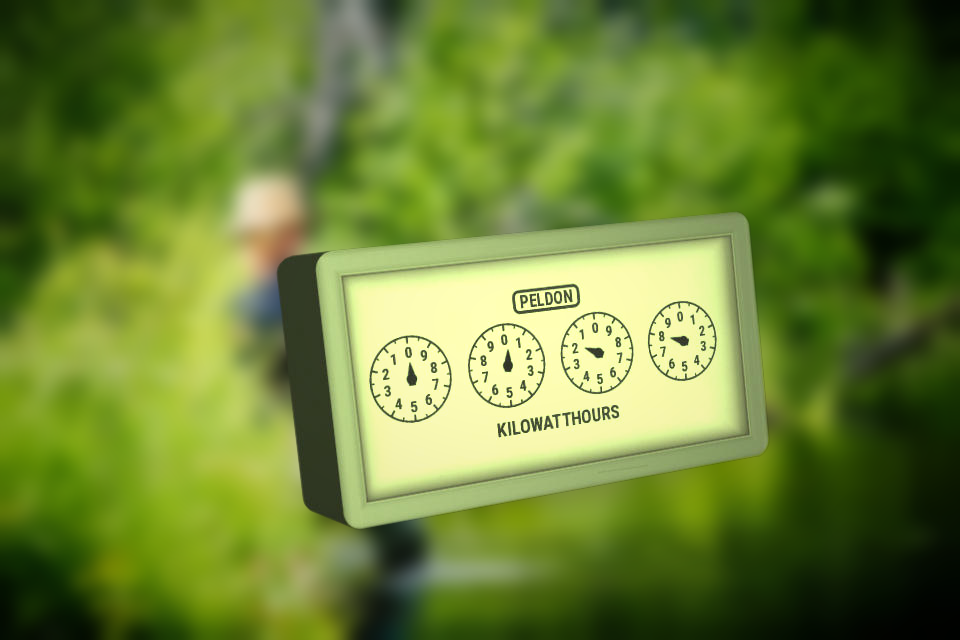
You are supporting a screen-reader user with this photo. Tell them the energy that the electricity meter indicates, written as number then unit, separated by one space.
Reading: 18 kWh
